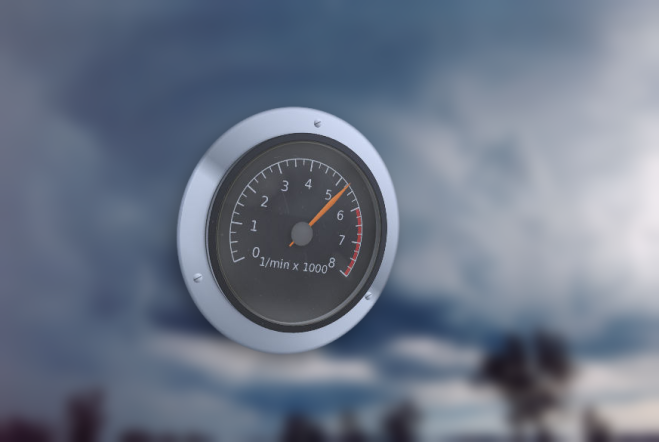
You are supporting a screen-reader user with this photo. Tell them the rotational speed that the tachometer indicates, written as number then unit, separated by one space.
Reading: 5250 rpm
